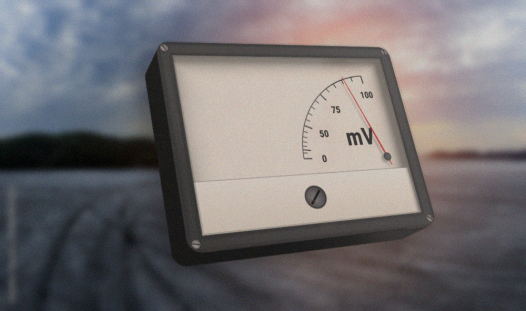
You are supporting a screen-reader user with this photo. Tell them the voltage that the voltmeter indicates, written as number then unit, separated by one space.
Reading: 90 mV
